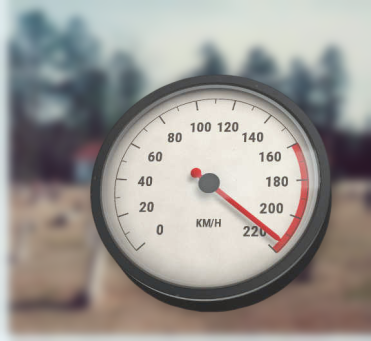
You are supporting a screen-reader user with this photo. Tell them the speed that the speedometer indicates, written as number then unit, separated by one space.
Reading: 215 km/h
